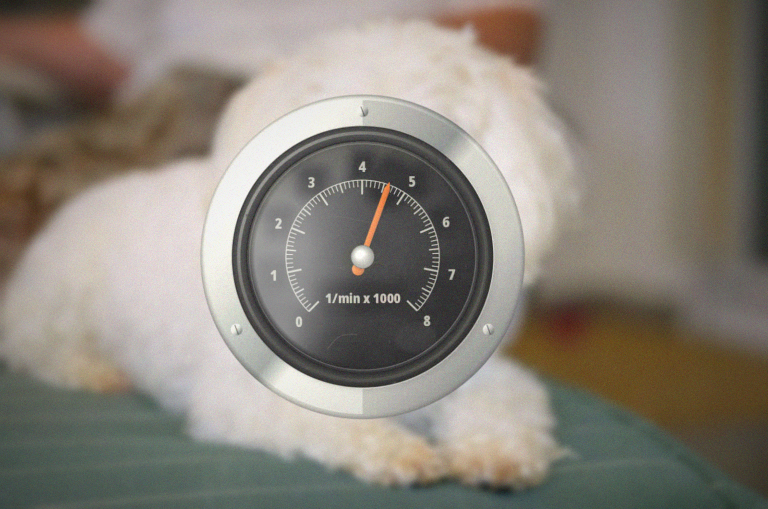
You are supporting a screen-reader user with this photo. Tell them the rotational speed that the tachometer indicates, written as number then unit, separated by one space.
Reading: 4600 rpm
